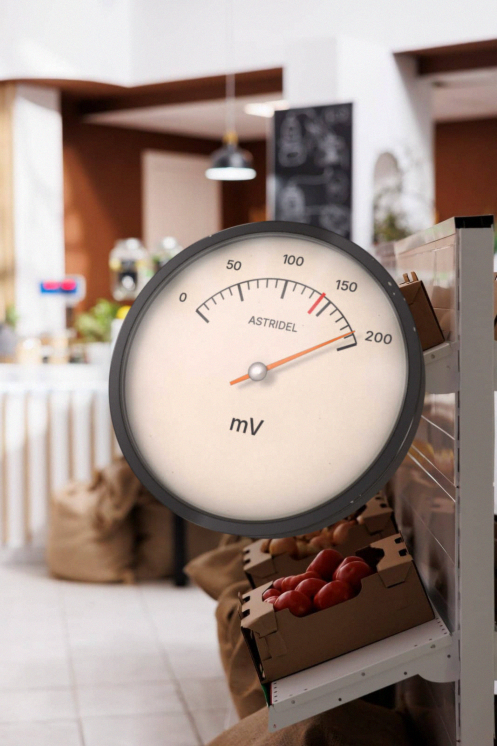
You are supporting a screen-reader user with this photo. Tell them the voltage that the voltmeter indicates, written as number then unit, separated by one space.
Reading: 190 mV
